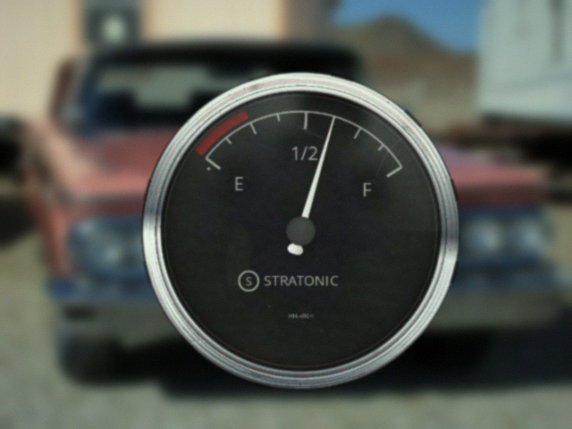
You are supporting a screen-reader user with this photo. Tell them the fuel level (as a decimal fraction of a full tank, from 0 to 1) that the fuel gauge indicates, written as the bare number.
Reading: 0.625
